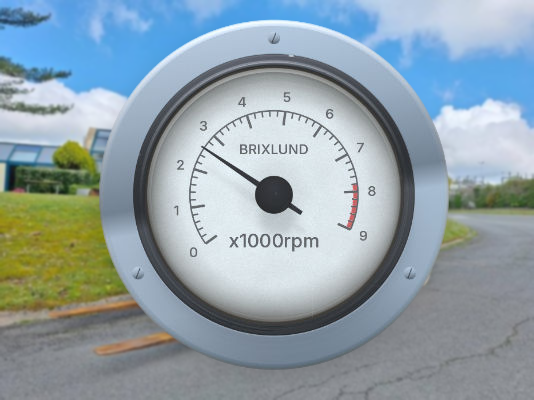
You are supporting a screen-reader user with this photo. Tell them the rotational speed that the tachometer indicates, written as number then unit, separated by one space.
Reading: 2600 rpm
